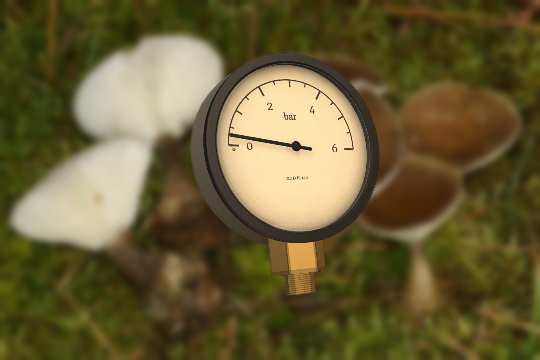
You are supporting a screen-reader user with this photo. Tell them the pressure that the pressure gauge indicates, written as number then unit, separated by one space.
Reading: 0.25 bar
